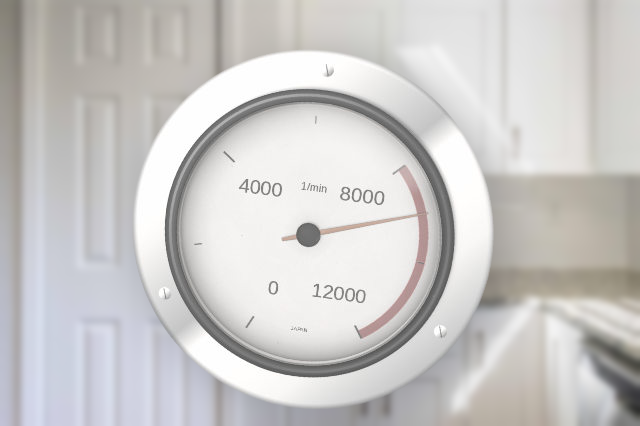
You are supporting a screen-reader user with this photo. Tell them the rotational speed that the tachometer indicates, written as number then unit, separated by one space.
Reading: 9000 rpm
